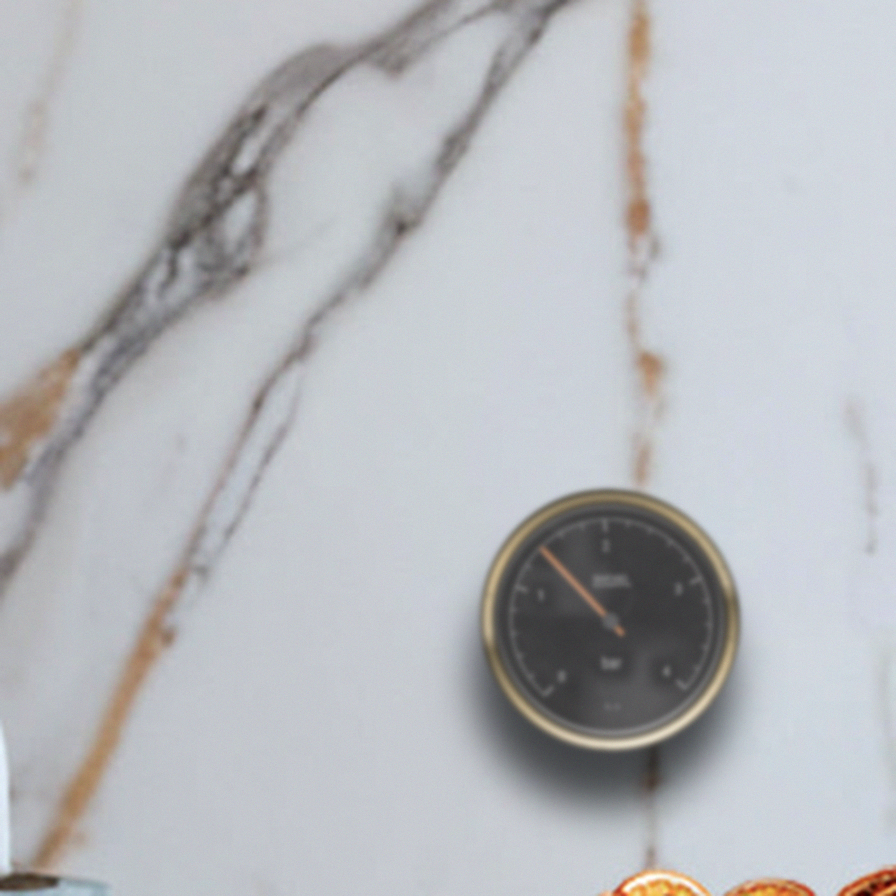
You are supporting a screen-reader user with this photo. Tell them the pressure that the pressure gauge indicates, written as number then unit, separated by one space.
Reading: 1.4 bar
